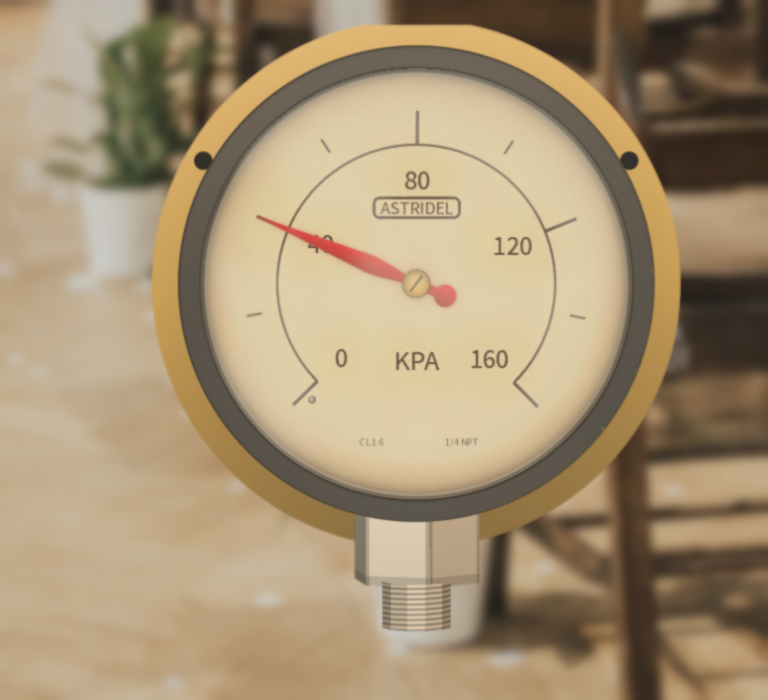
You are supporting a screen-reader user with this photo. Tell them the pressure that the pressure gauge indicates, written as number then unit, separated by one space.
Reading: 40 kPa
